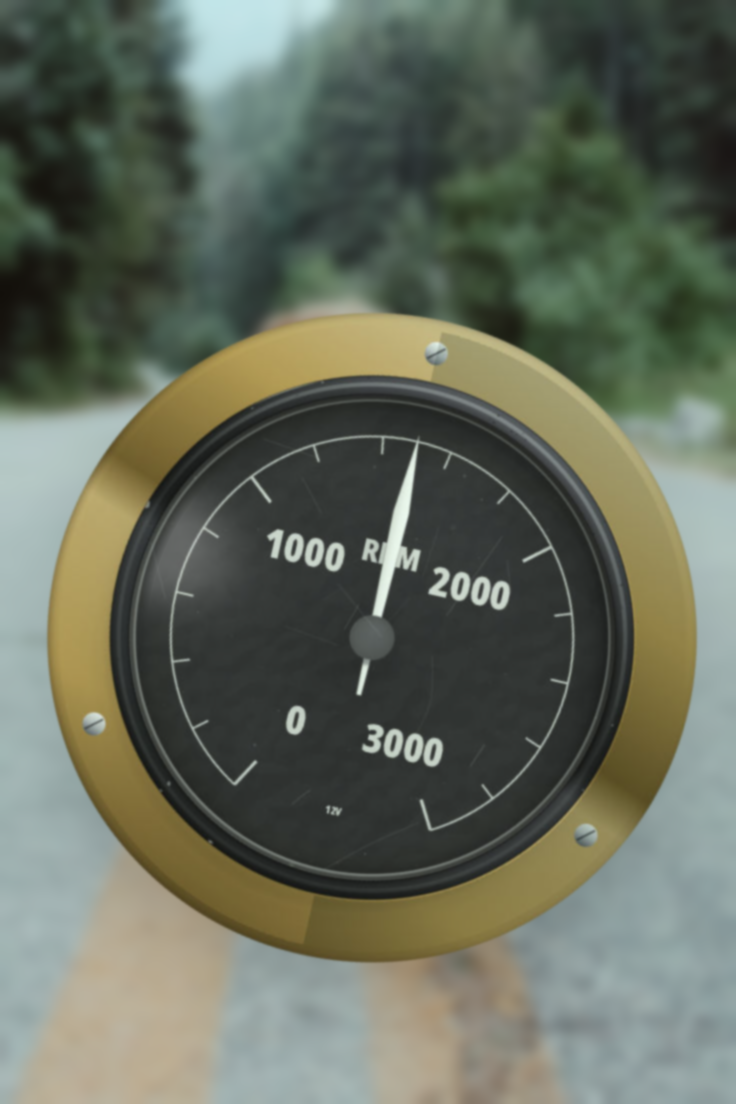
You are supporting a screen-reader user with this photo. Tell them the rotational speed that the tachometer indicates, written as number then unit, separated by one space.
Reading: 1500 rpm
